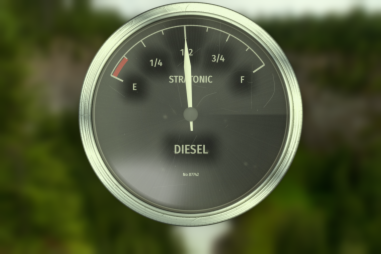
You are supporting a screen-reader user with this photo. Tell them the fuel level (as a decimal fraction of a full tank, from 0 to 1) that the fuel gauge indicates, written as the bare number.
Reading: 0.5
